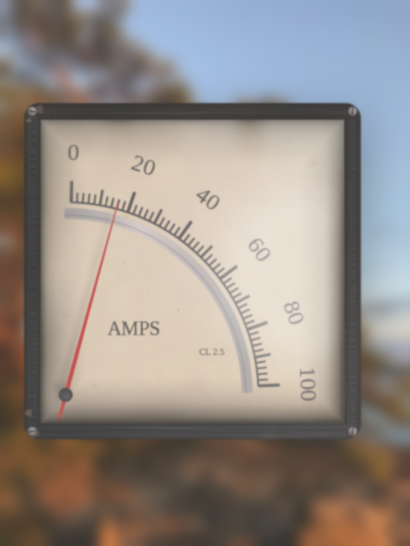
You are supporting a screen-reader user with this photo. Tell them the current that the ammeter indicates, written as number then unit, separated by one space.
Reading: 16 A
